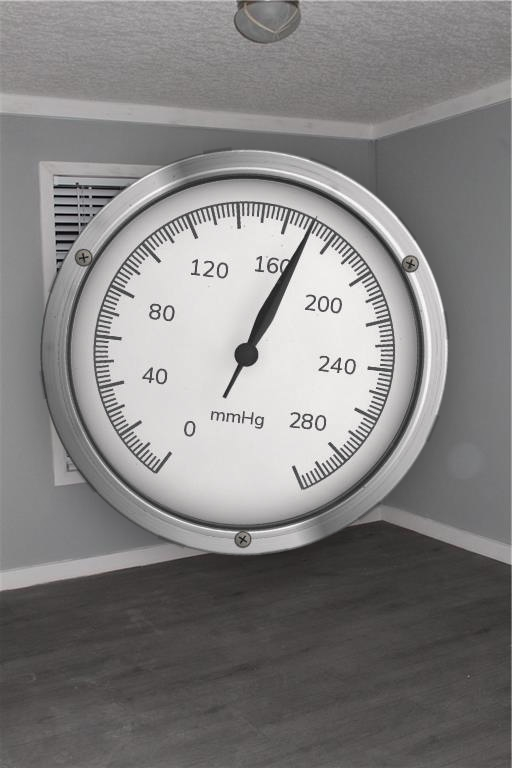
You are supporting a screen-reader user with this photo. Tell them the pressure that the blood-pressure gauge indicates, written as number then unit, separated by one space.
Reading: 170 mmHg
